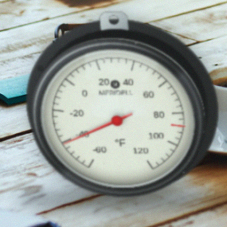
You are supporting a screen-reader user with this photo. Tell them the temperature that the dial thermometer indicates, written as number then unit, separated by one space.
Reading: -40 °F
